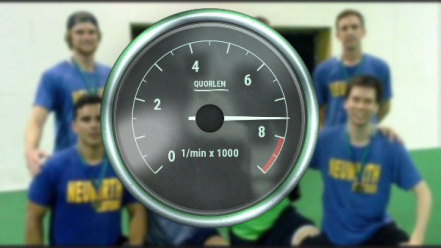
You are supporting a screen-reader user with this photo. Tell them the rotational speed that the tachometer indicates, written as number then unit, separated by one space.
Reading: 7500 rpm
